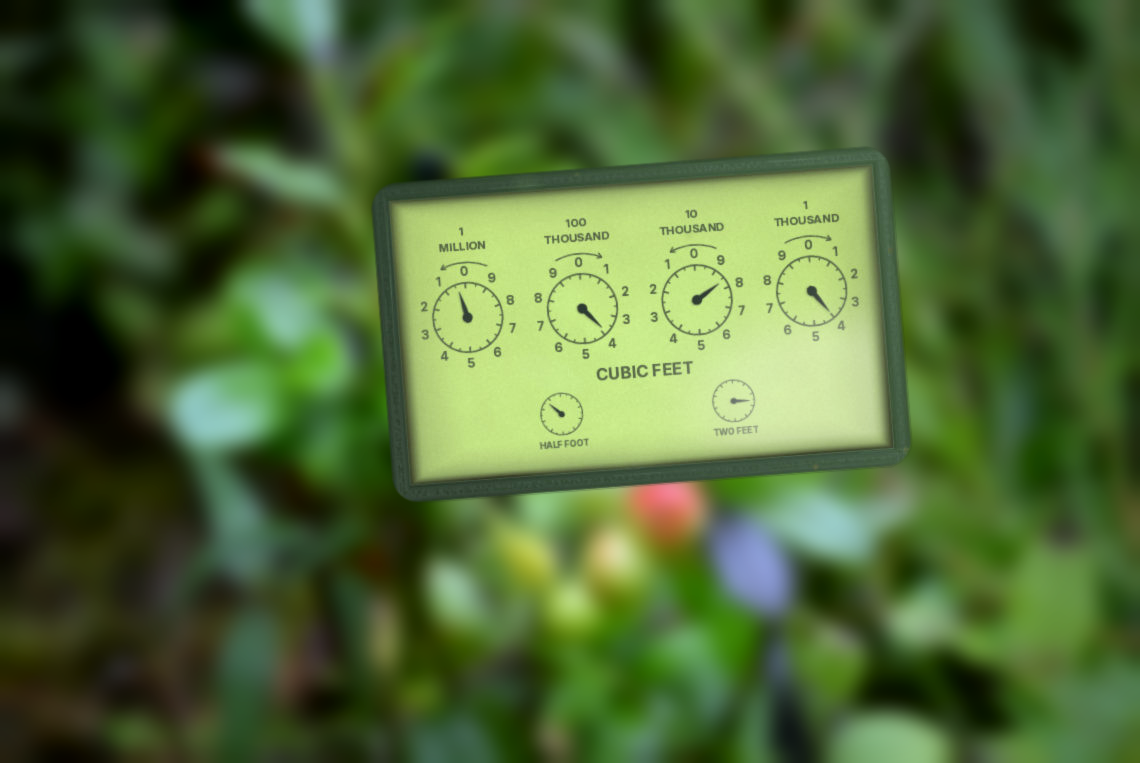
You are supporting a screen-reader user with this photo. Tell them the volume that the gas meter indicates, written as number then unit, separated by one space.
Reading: 38400 ft³
